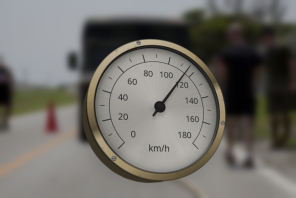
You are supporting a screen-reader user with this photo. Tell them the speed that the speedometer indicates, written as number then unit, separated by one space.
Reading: 115 km/h
